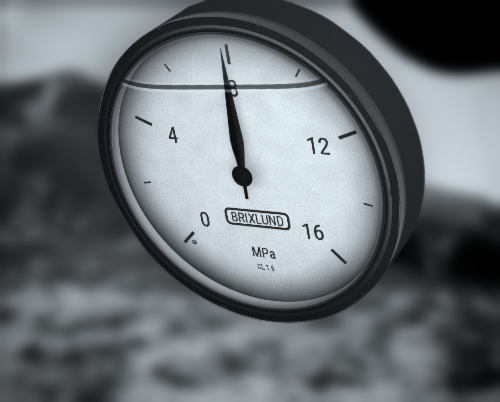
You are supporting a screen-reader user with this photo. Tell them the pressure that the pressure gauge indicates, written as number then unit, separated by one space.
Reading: 8 MPa
